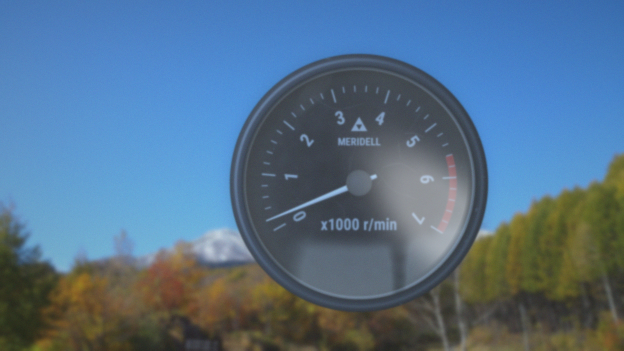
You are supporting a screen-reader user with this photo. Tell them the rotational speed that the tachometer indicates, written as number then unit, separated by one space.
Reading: 200 rpm
